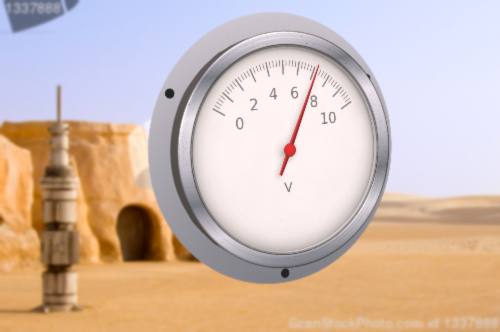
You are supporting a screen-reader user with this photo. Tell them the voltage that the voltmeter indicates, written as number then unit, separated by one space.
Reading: 7 V
